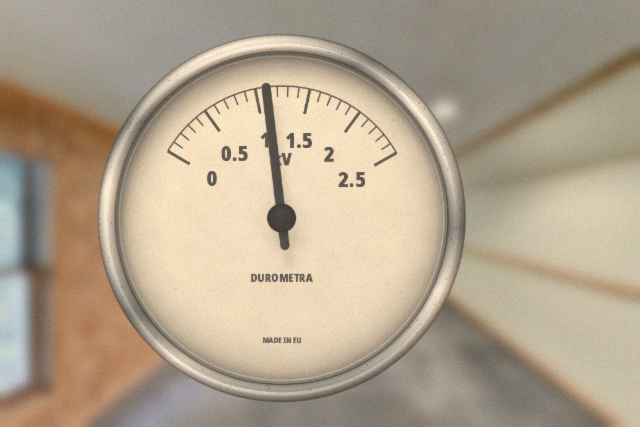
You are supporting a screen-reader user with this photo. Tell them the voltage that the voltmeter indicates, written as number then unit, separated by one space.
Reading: 1.1 kV
